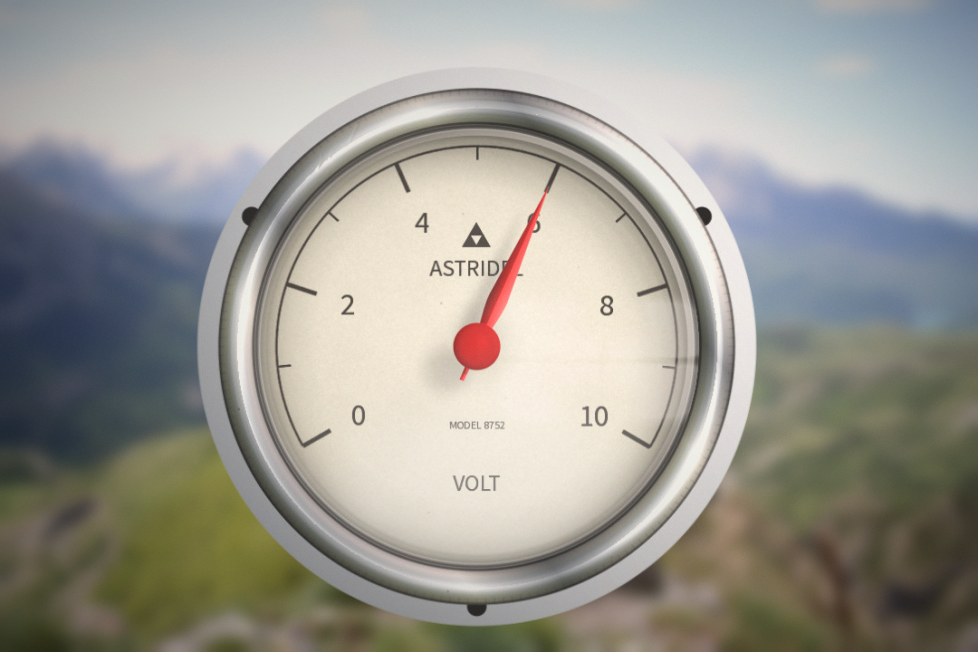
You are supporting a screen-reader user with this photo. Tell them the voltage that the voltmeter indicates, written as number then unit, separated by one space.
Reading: 6 V
